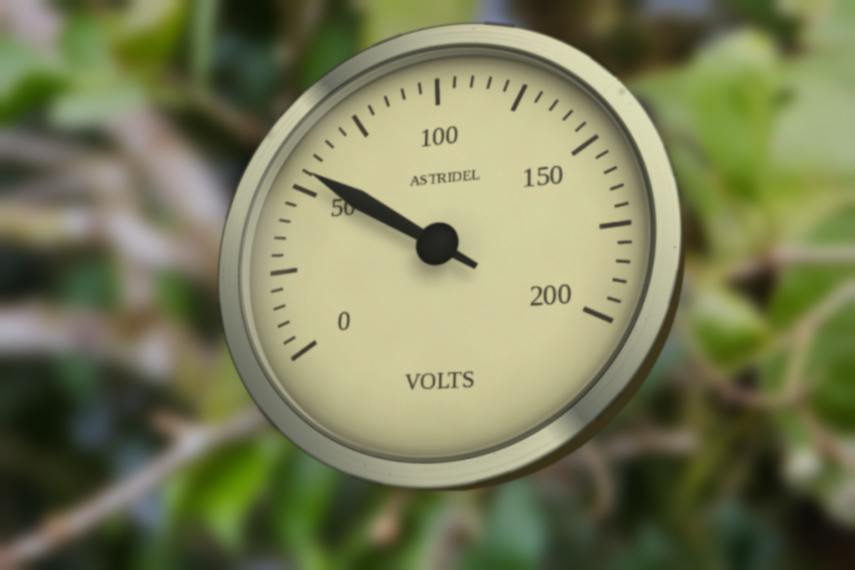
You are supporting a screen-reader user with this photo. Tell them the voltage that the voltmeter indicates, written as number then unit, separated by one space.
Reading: 55 V
